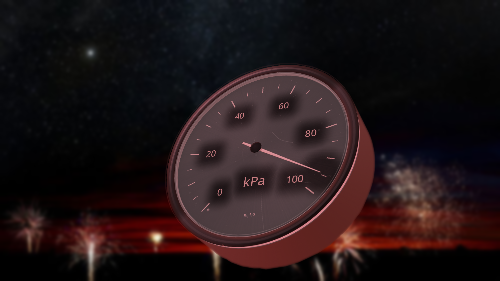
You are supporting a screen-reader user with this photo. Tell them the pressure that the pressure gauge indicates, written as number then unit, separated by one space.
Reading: 95 kPa
